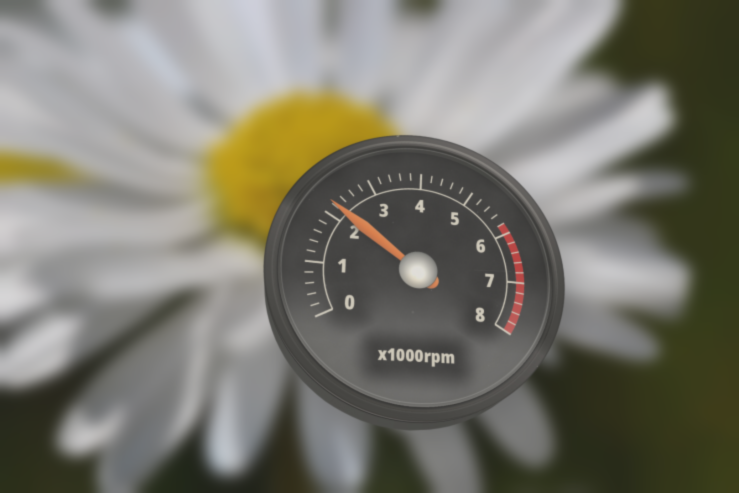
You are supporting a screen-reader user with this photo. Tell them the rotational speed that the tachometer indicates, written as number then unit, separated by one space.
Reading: 2200 rpm
